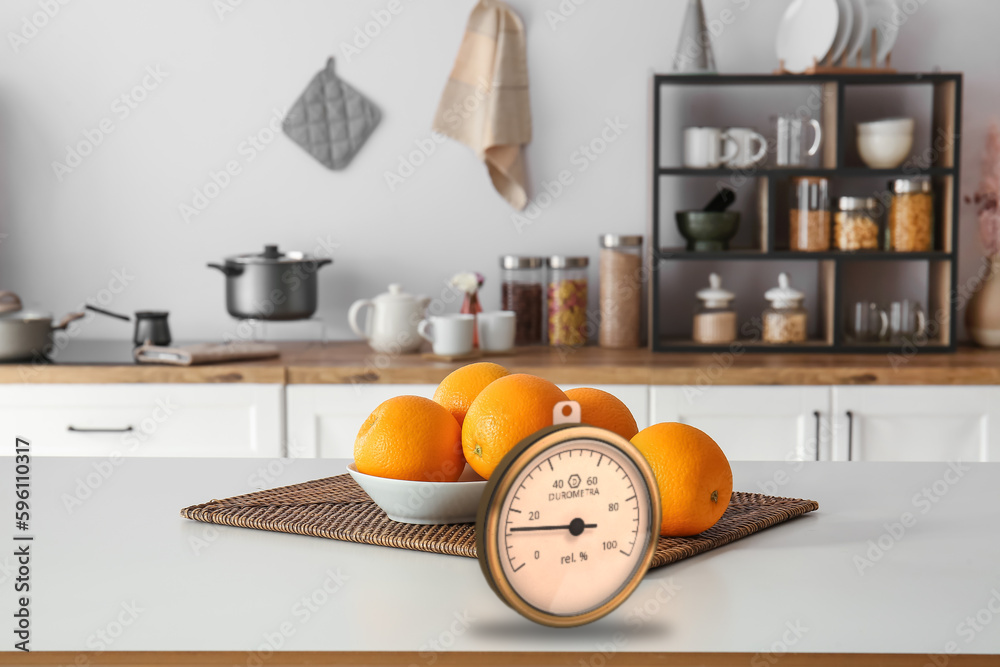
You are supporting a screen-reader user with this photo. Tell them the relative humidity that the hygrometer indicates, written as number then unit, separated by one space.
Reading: 14 %
